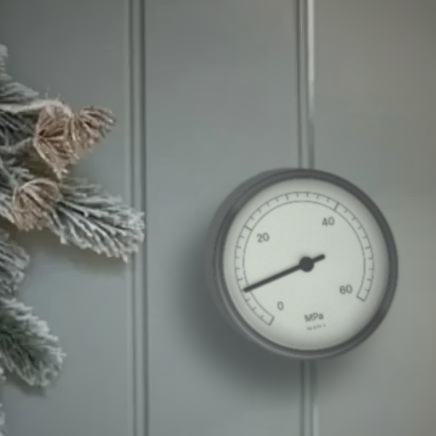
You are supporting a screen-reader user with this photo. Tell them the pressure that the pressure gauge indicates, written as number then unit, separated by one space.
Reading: 8 MPa
